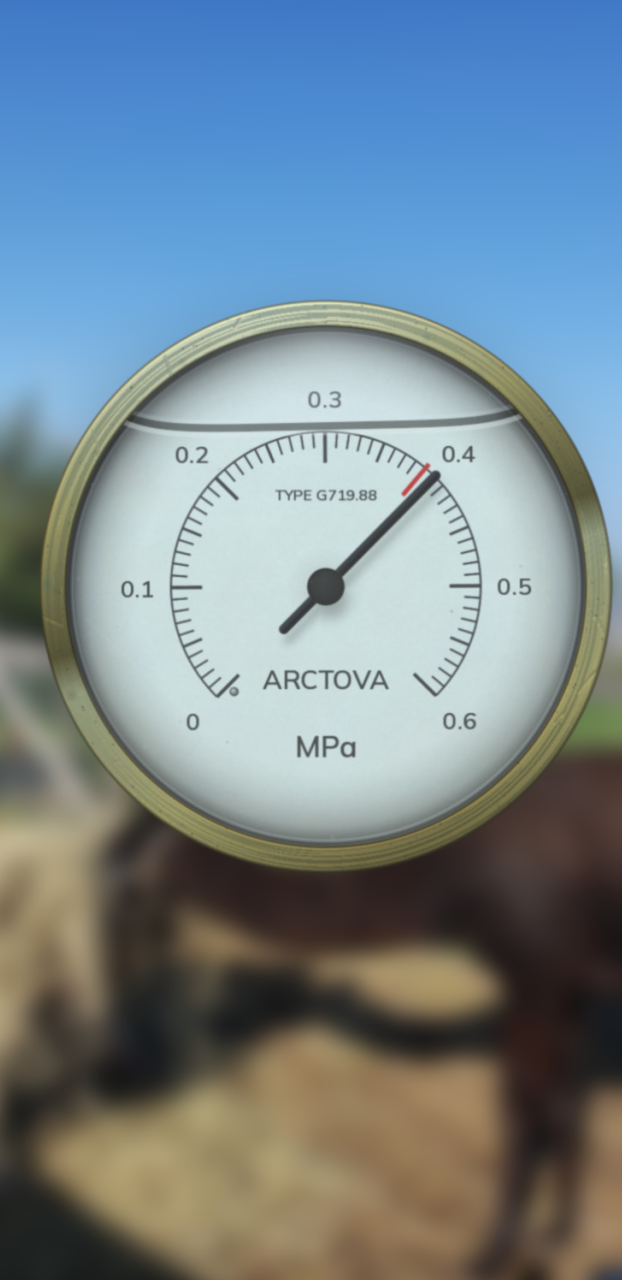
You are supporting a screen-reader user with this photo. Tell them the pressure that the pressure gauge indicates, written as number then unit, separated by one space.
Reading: 0.4 MPa
